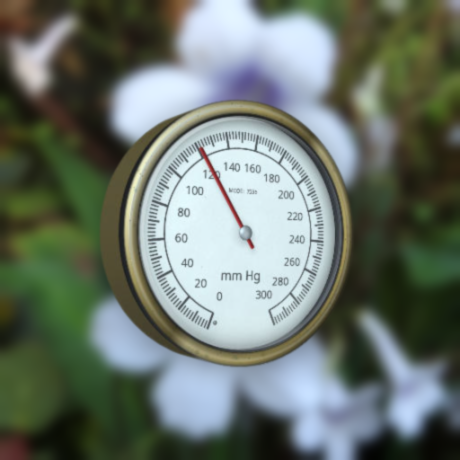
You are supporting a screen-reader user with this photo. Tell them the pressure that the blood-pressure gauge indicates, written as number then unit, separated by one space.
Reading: 120 mmHg
